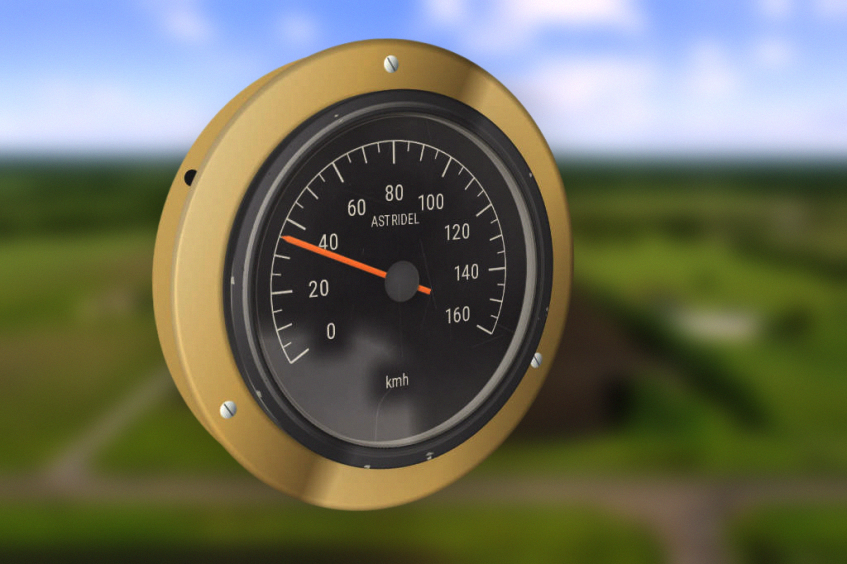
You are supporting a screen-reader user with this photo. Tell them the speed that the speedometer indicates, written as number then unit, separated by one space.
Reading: 35 km/h
